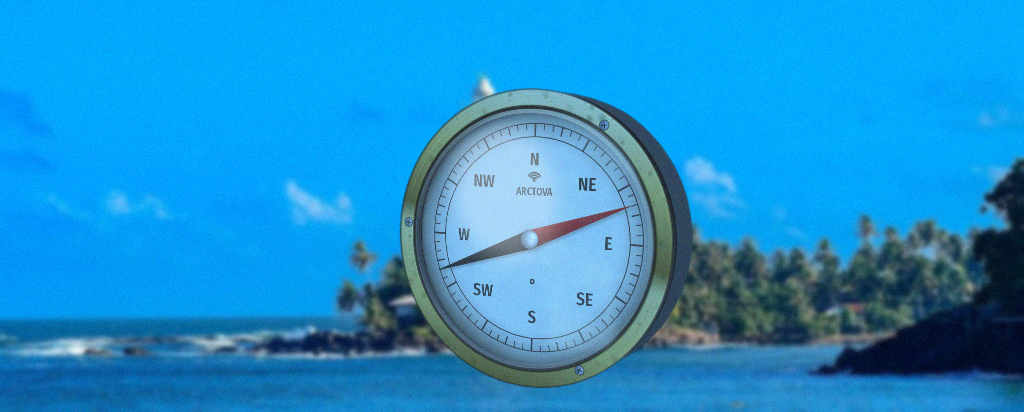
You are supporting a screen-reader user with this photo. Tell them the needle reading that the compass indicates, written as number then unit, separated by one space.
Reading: 70 °
